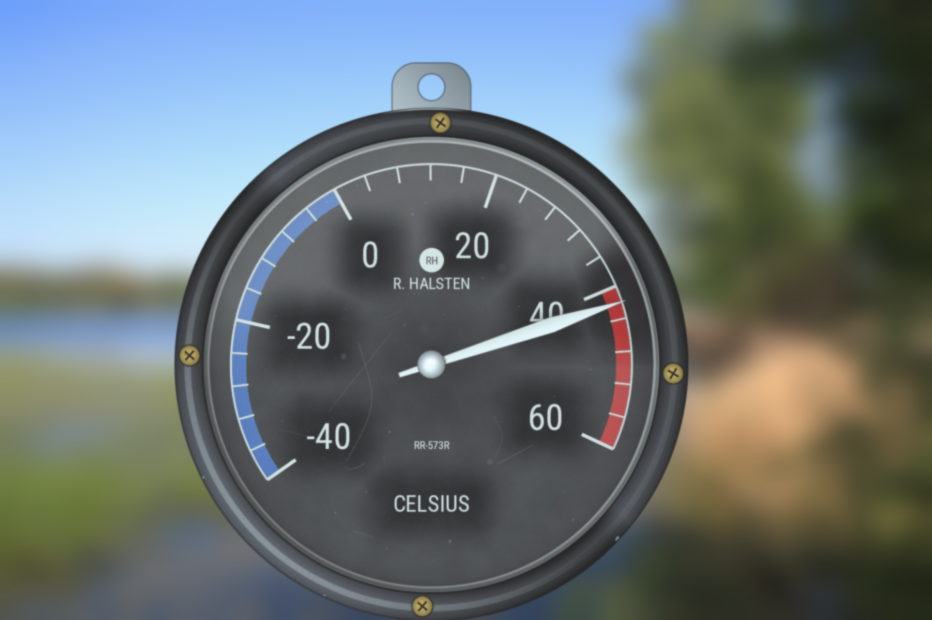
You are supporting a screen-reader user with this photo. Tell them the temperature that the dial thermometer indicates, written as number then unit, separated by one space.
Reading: 42 °C
